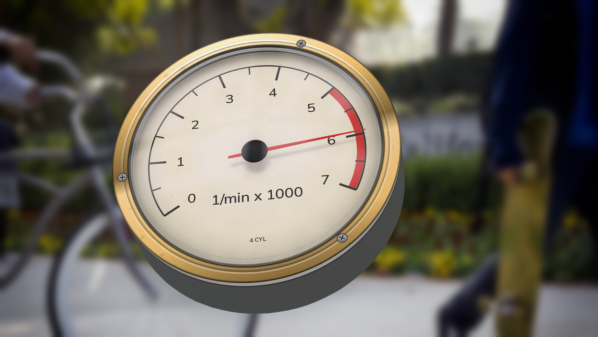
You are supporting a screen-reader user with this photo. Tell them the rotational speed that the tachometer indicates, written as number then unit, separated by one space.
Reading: 6000 rpm
